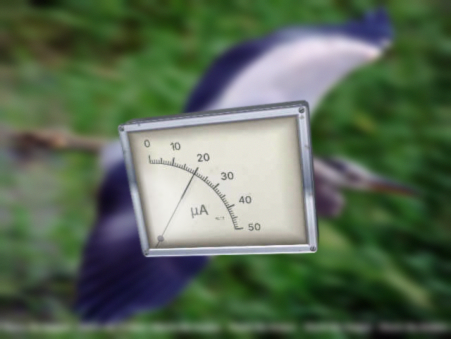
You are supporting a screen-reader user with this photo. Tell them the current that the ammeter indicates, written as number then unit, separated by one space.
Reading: 20 µA
